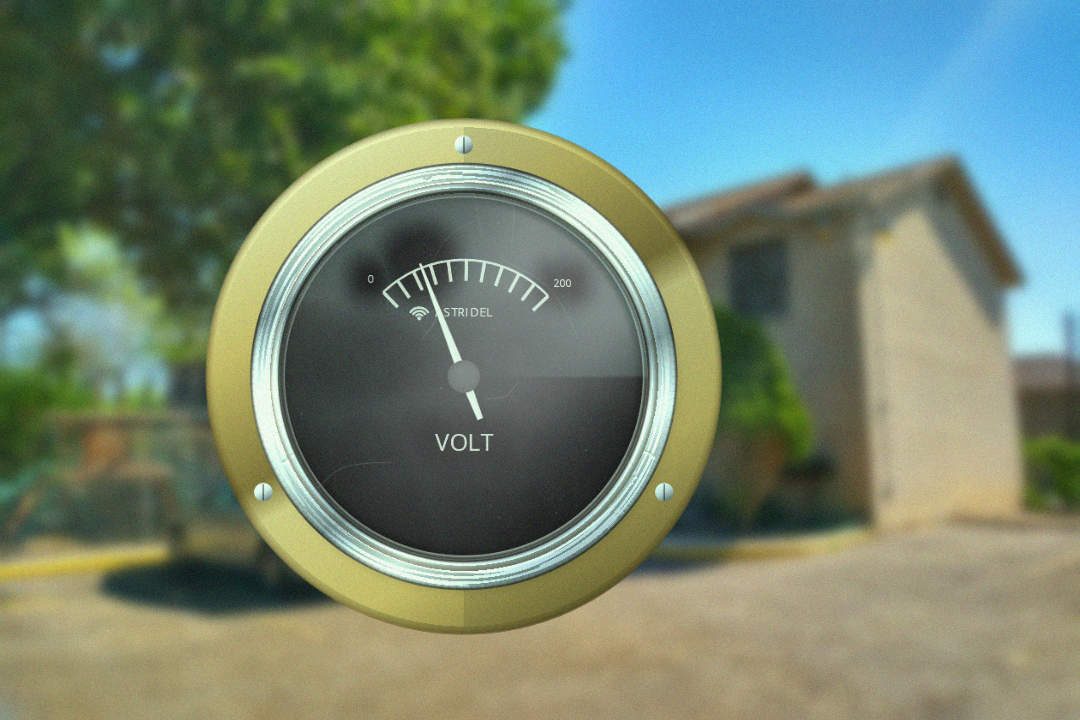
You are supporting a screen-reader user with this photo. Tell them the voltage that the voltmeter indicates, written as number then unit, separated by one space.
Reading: 50 V
